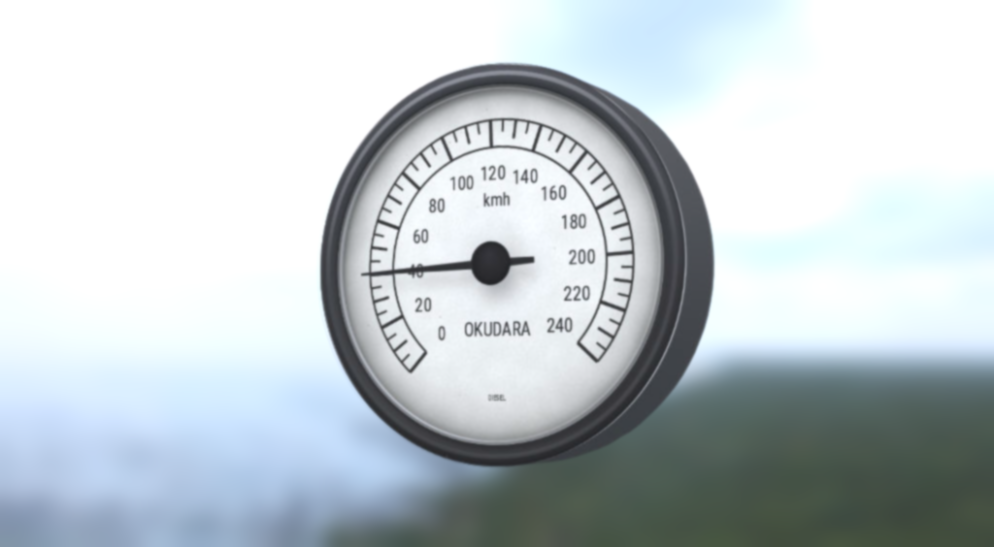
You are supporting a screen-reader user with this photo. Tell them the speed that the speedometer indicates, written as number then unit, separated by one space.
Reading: 40 km/h
